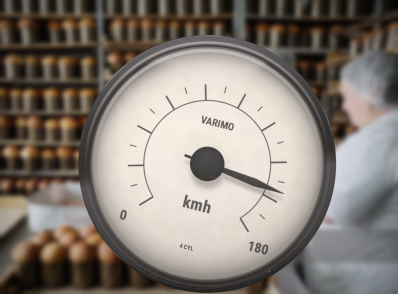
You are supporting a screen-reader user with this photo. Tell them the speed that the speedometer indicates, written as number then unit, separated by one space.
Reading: 155 km/h
